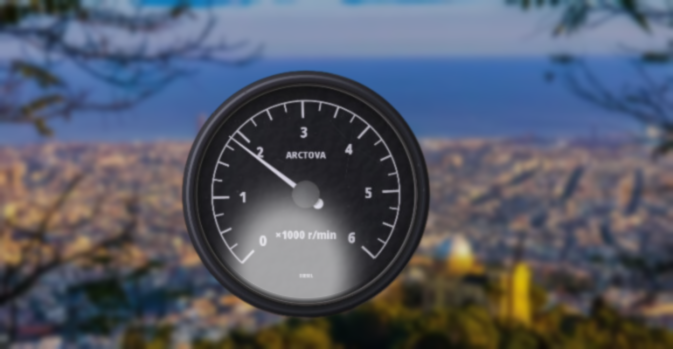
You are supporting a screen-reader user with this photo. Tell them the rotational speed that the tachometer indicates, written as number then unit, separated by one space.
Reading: 1875 rpm
